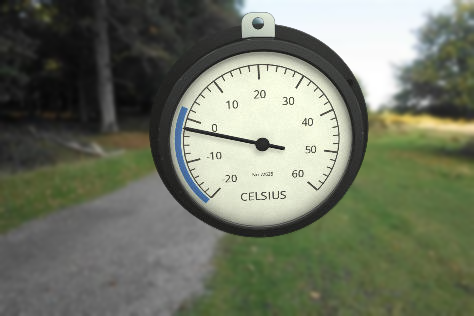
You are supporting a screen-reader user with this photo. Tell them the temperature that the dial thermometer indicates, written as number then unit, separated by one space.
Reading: -2 °C
